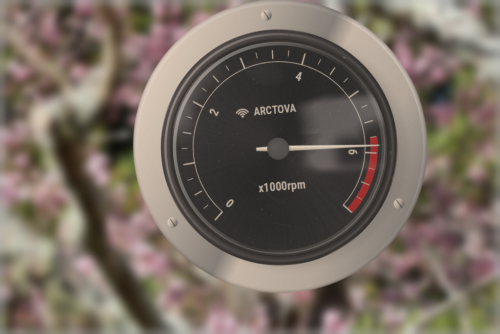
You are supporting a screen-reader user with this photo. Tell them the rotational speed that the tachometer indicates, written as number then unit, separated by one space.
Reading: 5875 rpm
